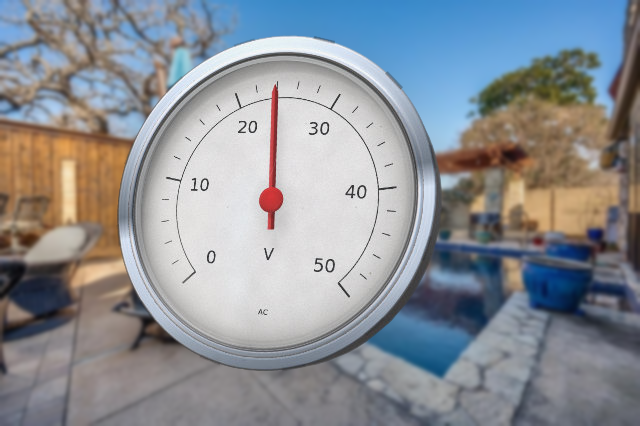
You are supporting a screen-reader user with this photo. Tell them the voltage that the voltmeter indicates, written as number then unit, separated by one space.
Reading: 24 V
